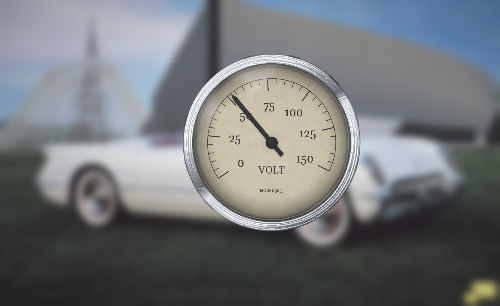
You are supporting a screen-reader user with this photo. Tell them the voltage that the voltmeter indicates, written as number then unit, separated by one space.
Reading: 52.5 V
